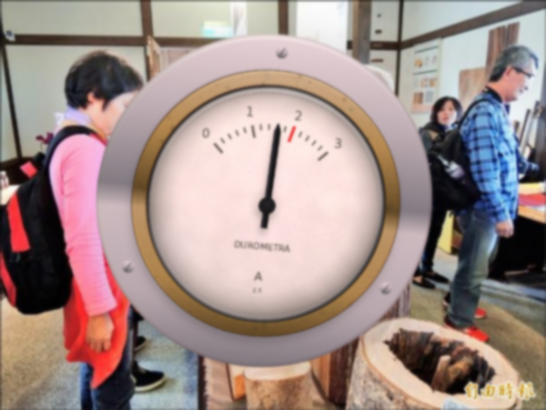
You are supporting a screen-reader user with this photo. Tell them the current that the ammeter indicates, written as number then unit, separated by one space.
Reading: 1.6 A
